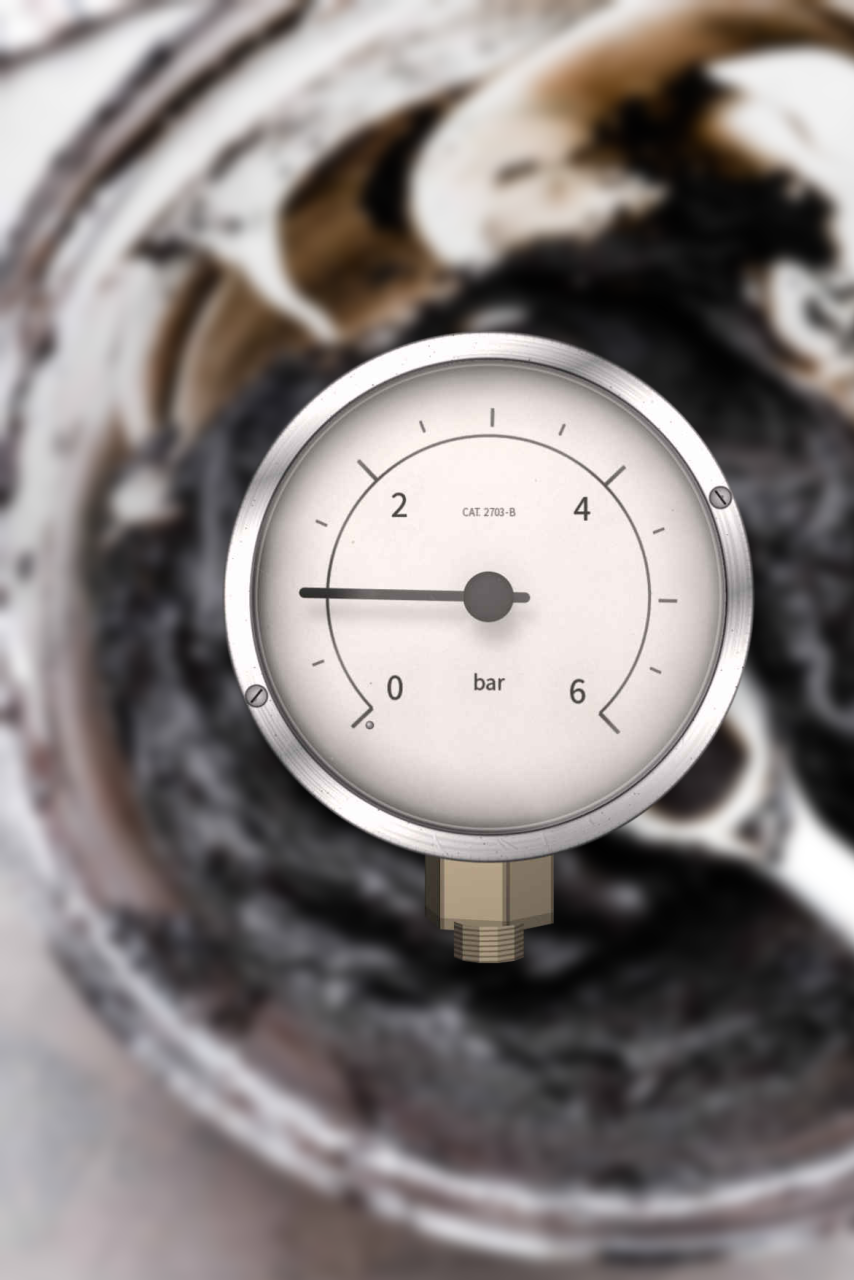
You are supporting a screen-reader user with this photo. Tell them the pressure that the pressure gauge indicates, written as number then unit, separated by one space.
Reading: 1 bar
